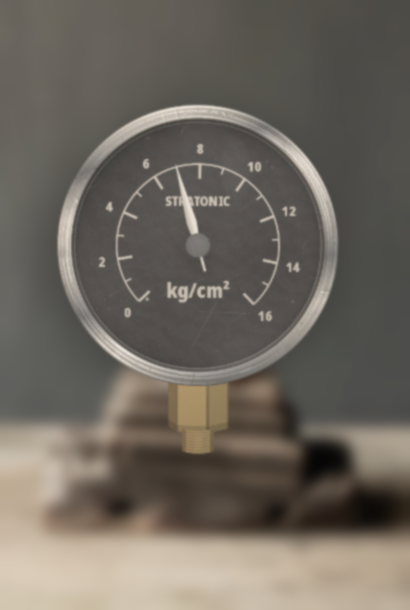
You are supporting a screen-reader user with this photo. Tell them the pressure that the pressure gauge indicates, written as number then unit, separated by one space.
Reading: 7 kg/cm²
